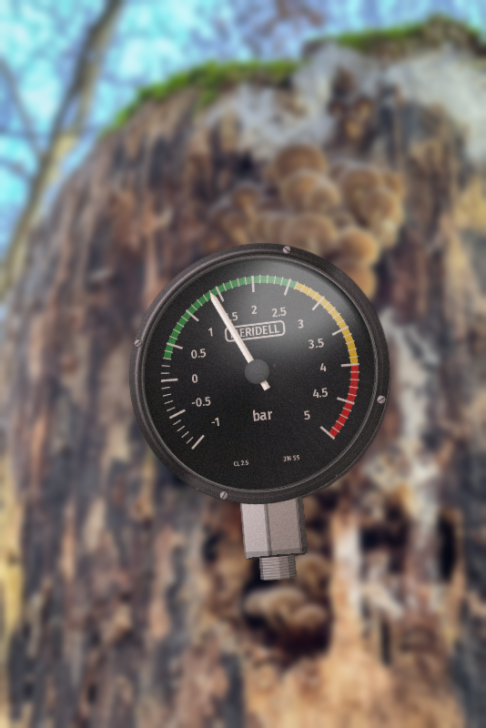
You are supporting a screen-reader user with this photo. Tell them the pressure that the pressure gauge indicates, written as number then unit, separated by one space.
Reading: 1.4 bar
